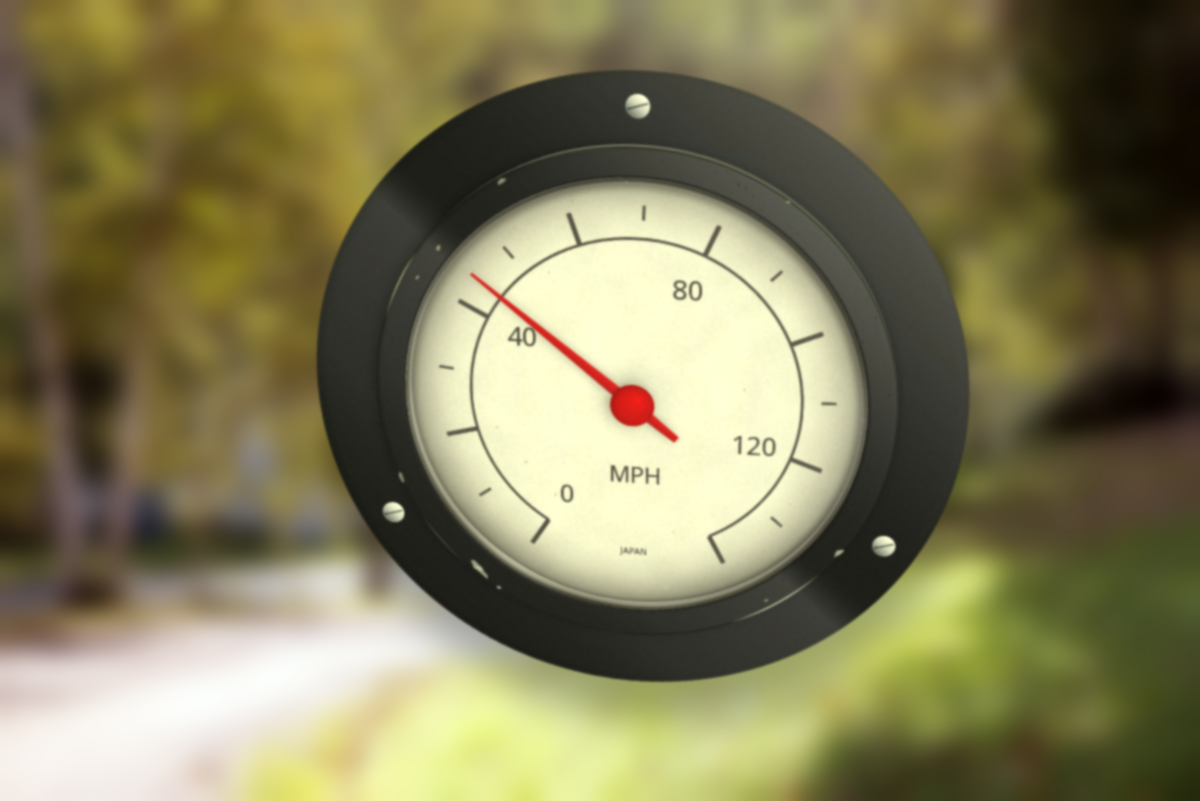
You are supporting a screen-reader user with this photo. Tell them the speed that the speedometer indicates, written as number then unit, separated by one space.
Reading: 45 mph
